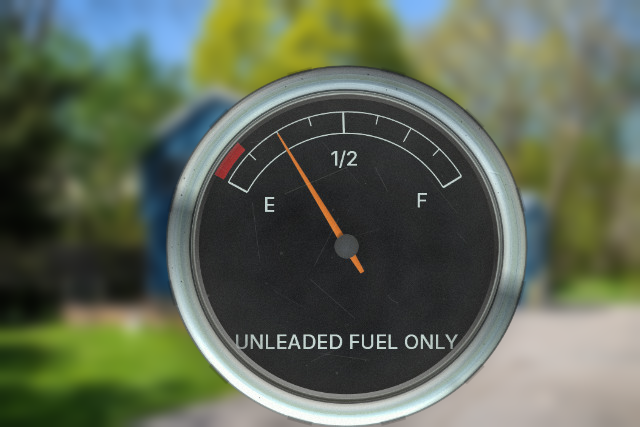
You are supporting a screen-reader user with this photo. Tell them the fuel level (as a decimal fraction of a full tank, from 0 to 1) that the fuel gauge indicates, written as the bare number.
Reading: 0.25
